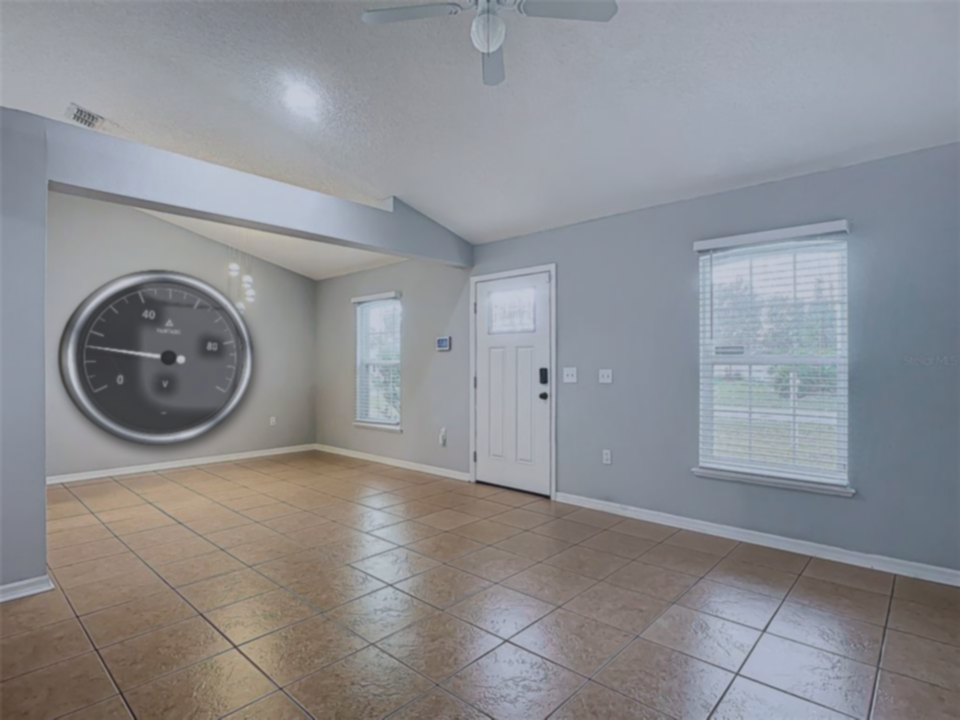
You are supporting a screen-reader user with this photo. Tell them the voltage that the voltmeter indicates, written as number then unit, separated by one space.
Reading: 15 V
